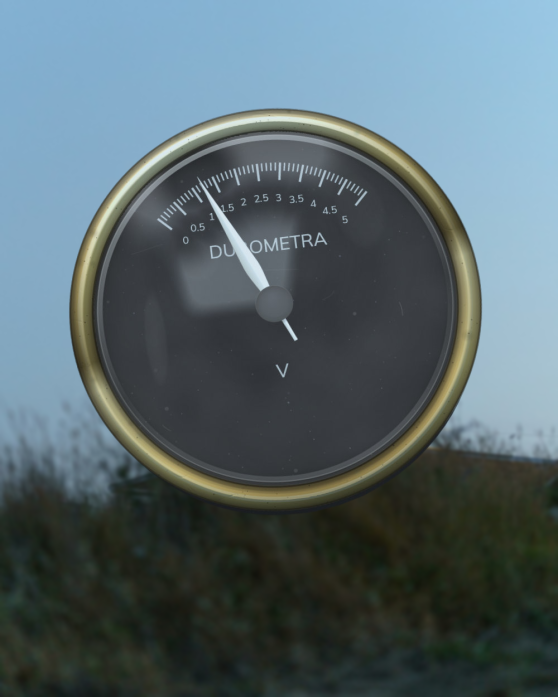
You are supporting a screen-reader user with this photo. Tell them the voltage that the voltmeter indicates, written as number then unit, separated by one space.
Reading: 1.2 V
